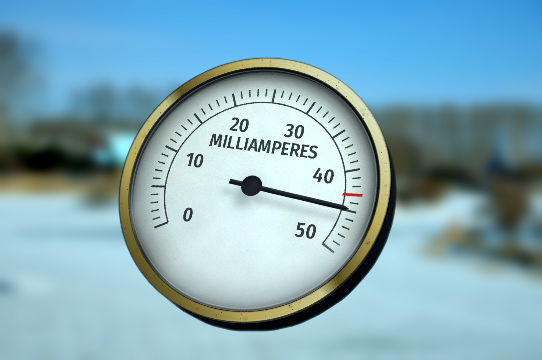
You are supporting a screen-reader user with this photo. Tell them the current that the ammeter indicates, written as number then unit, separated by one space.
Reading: 45 mA
